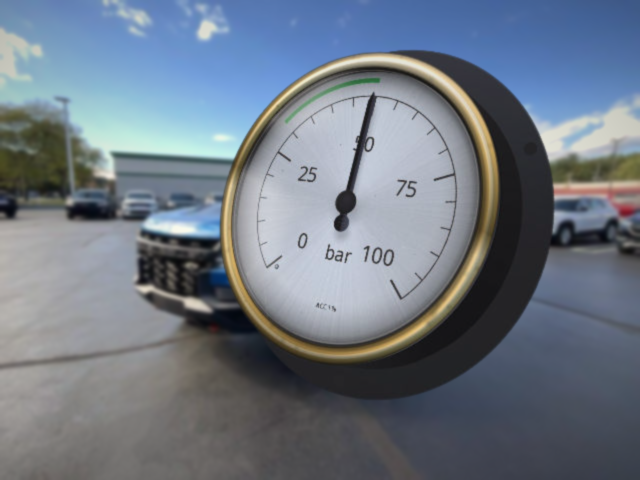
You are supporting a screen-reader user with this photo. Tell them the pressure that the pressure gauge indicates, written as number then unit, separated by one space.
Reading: 50 bar
